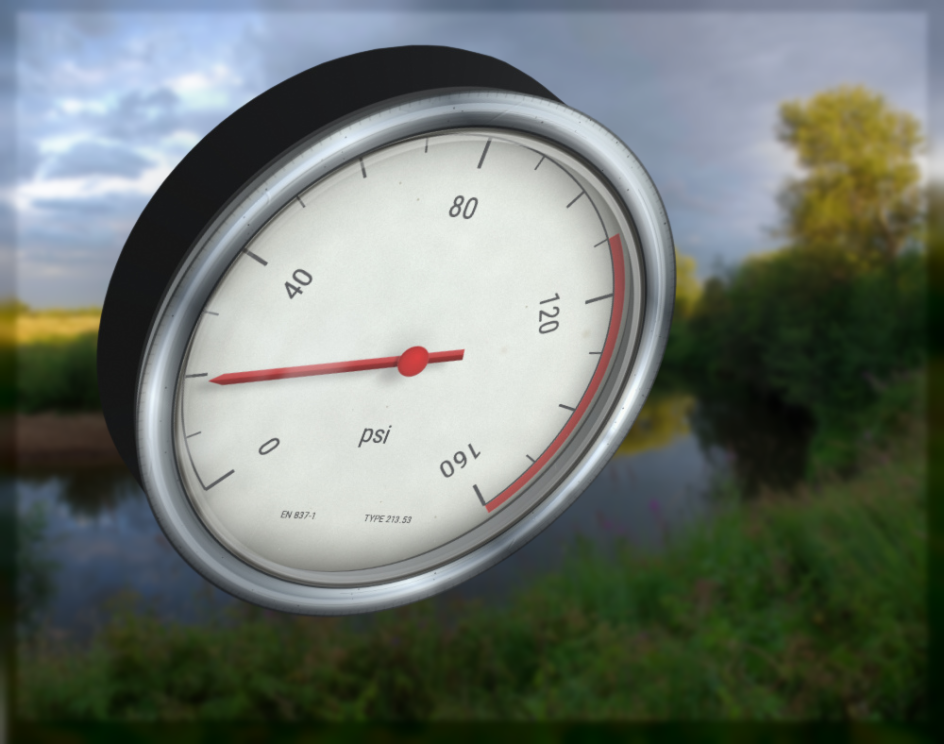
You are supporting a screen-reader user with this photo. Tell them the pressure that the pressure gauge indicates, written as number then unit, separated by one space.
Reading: 20 psi
